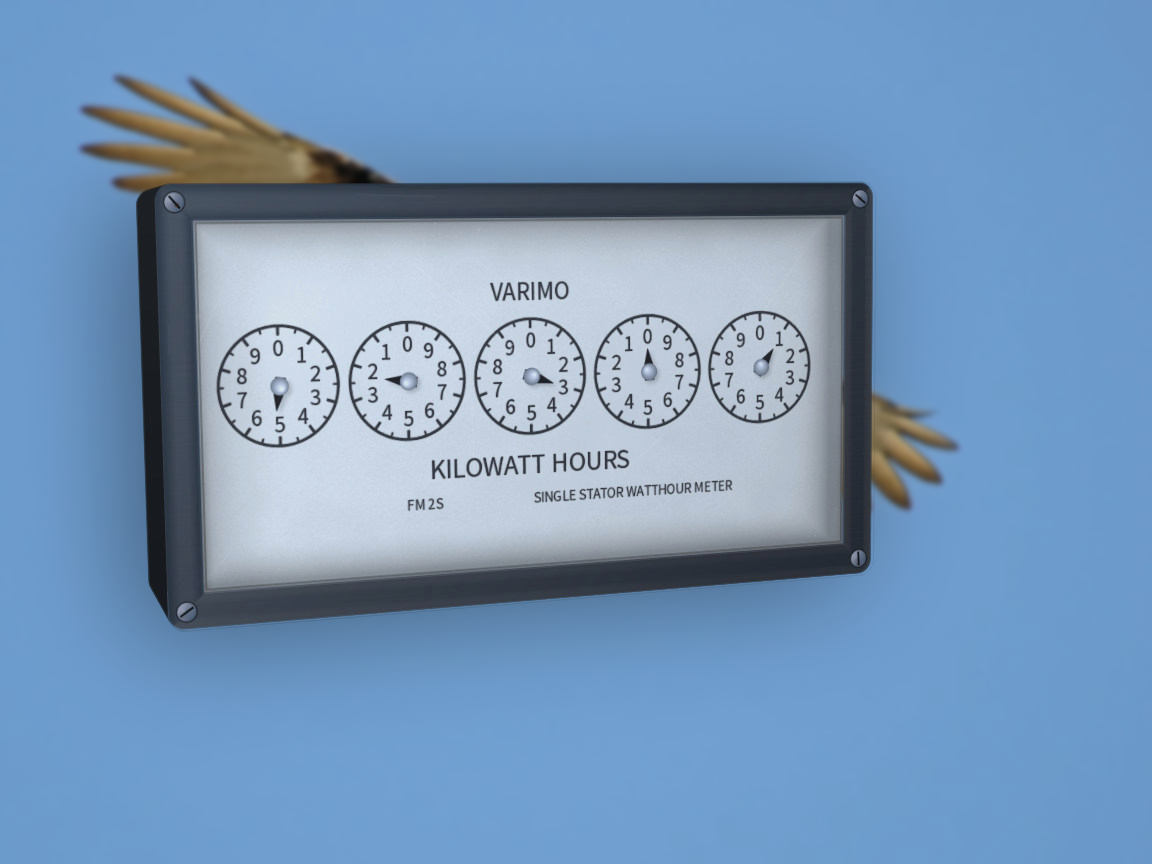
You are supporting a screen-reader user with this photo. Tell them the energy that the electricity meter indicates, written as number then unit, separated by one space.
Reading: 52301 kWh
